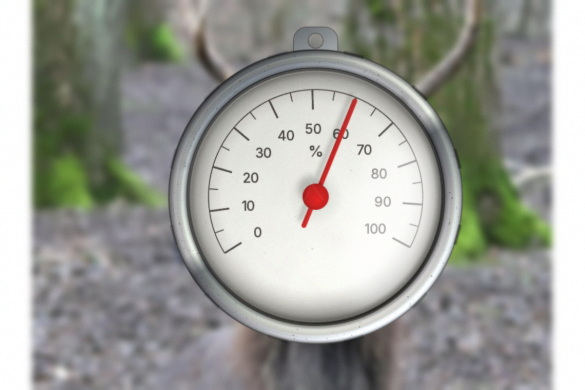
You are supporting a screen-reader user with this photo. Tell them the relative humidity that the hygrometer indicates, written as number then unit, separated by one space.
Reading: 60 %
